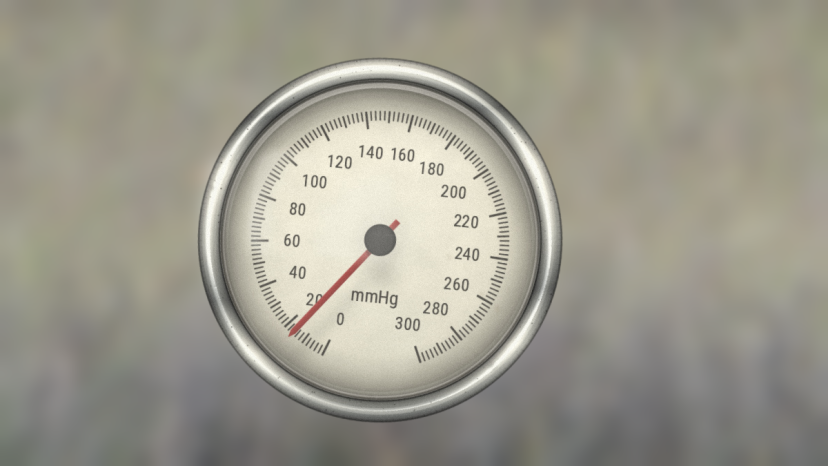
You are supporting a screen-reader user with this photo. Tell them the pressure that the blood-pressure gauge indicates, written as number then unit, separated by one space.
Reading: 16 mmHg
